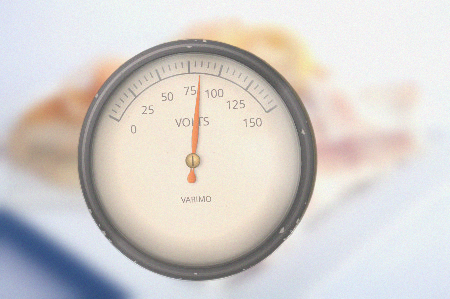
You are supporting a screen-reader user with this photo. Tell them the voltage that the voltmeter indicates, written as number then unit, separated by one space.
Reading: 85 V
